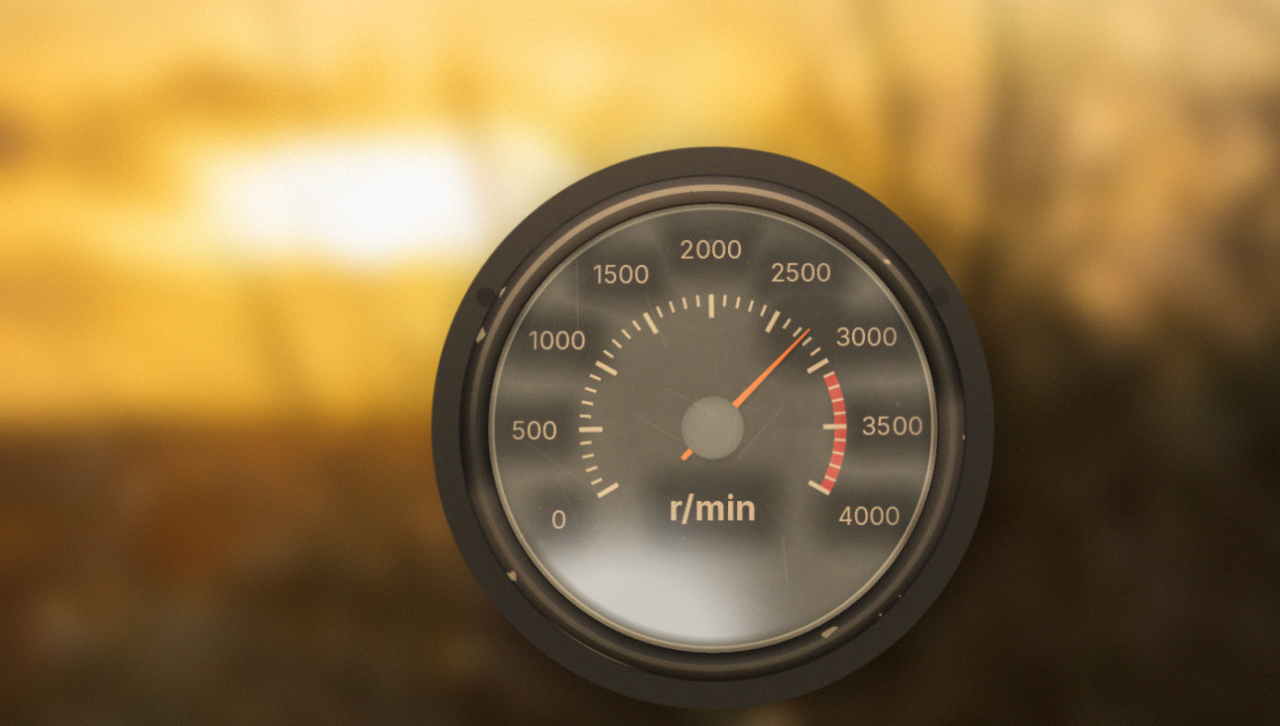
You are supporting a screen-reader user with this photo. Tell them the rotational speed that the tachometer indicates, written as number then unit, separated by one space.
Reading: 2750 rpm
